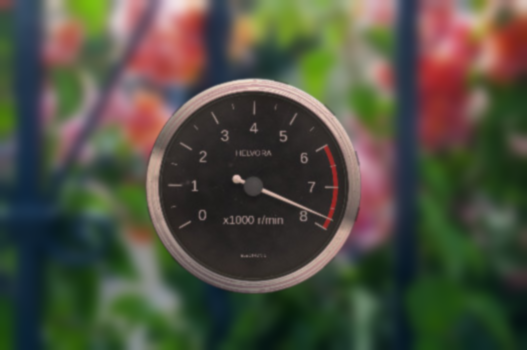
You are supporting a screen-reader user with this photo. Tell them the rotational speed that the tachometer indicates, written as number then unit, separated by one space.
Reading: 7750 rpm
